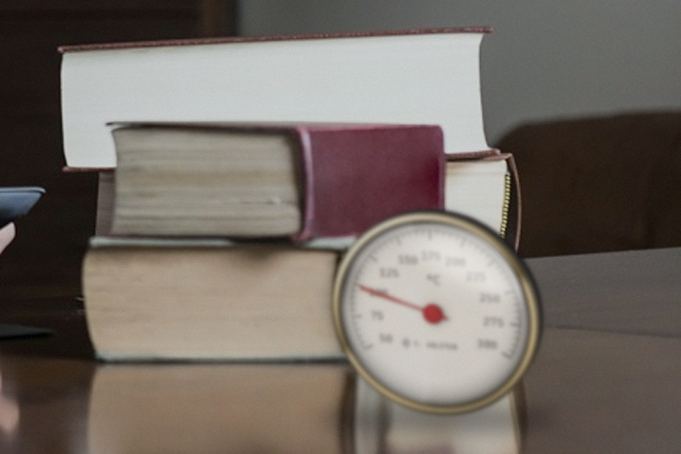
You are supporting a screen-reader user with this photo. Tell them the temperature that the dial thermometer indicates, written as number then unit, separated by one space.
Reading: 100 °C
